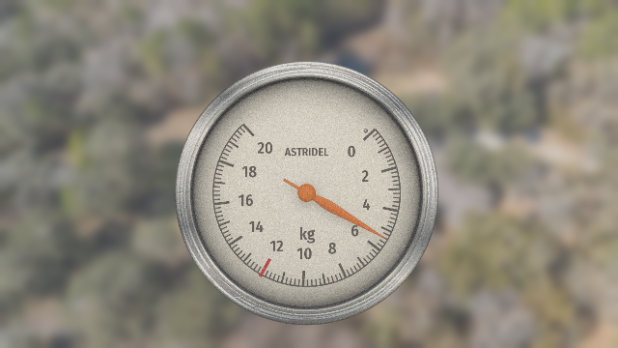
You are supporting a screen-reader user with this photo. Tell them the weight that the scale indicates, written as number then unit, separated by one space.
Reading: 5.4 kg
